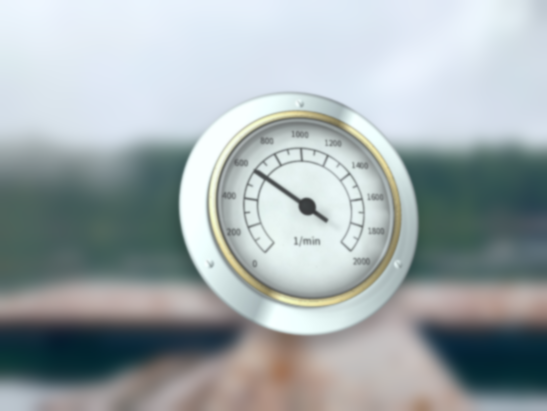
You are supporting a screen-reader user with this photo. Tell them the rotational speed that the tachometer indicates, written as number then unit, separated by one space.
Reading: 600 rpm
